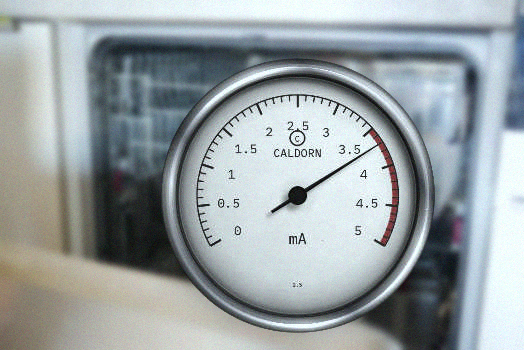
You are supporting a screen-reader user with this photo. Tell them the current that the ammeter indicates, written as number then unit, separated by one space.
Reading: 3.7 mA
